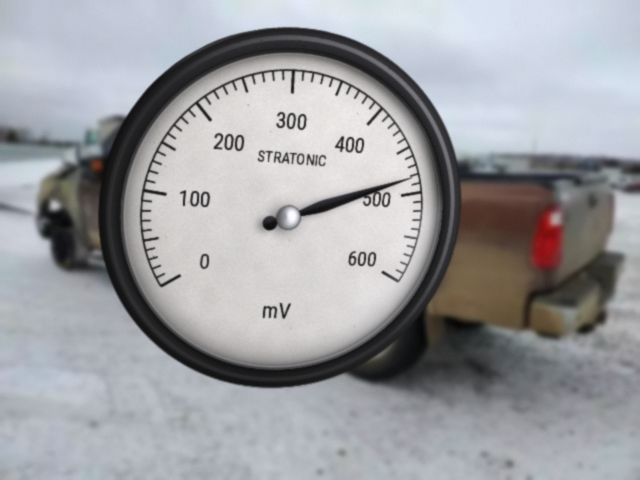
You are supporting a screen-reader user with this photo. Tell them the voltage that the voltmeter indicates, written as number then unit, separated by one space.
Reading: 480 mV
